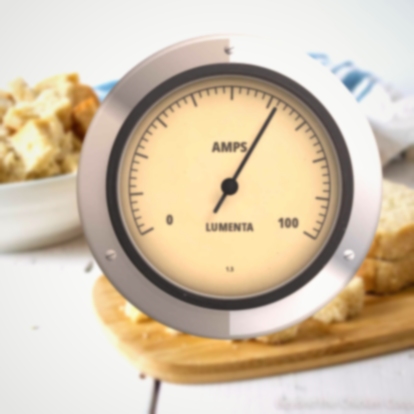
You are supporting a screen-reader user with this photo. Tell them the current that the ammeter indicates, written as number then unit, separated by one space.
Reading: 62 A
